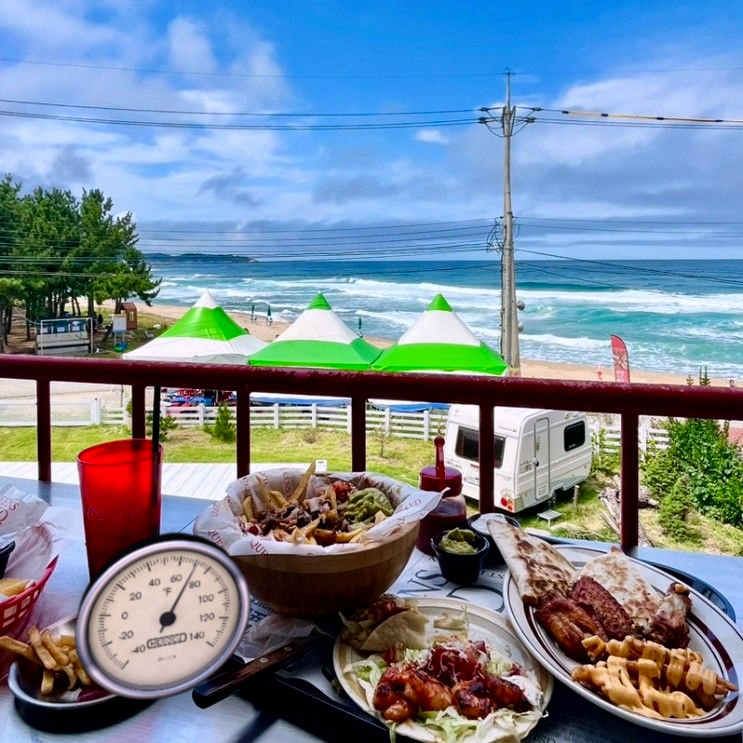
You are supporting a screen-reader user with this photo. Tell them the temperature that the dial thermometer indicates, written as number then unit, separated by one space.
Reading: 70 °F
